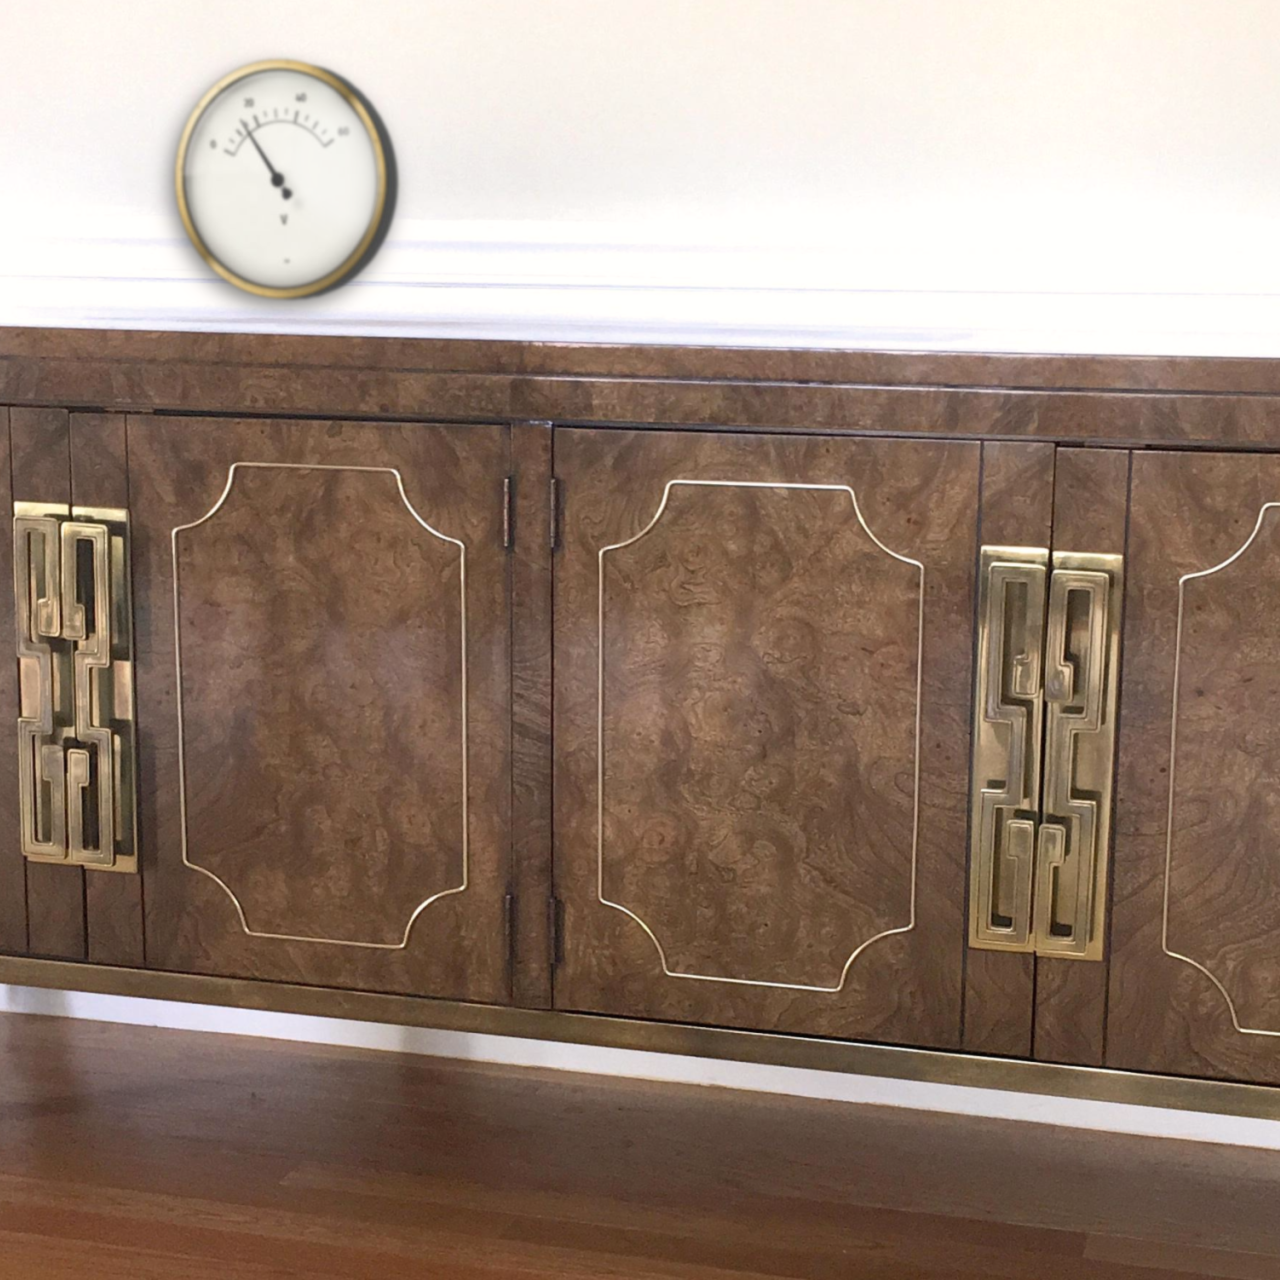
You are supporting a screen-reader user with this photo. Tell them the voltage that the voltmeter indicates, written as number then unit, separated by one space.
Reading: 15 V
